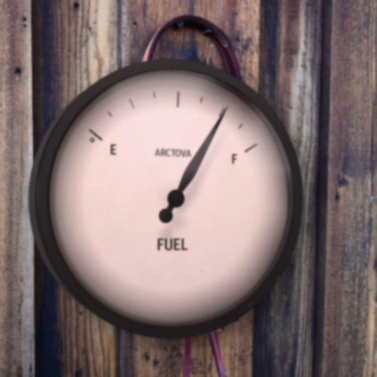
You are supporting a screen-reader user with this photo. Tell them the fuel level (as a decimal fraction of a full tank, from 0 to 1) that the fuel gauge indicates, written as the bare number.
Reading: 0.75
